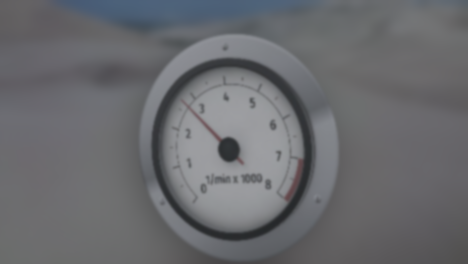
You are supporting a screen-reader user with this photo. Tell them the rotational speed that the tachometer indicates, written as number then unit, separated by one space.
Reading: 2750 rpm
